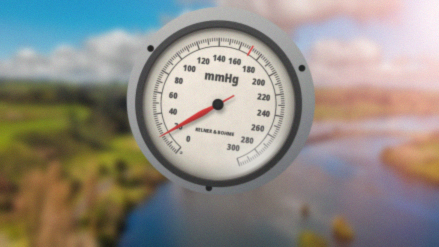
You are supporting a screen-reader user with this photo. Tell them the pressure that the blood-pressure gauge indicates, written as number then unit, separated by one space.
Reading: 20 mmHg
